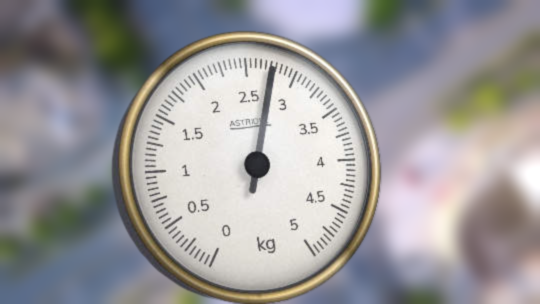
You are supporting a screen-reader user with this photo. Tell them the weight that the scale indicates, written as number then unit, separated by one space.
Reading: 2.75 kg
